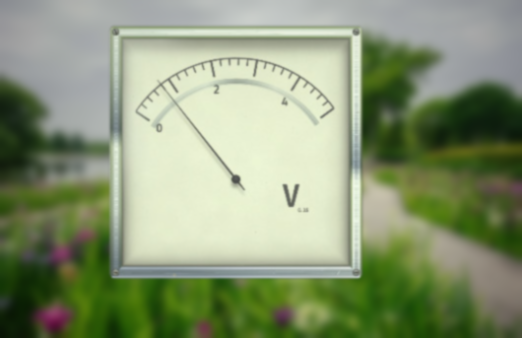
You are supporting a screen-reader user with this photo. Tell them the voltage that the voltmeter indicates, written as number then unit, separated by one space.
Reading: 0.8 V
